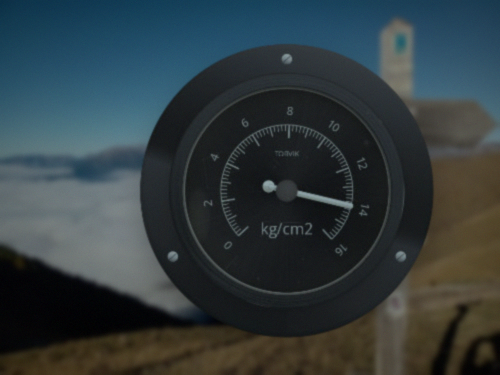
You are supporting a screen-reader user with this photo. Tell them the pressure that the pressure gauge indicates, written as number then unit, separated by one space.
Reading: 14 kg/cm²
